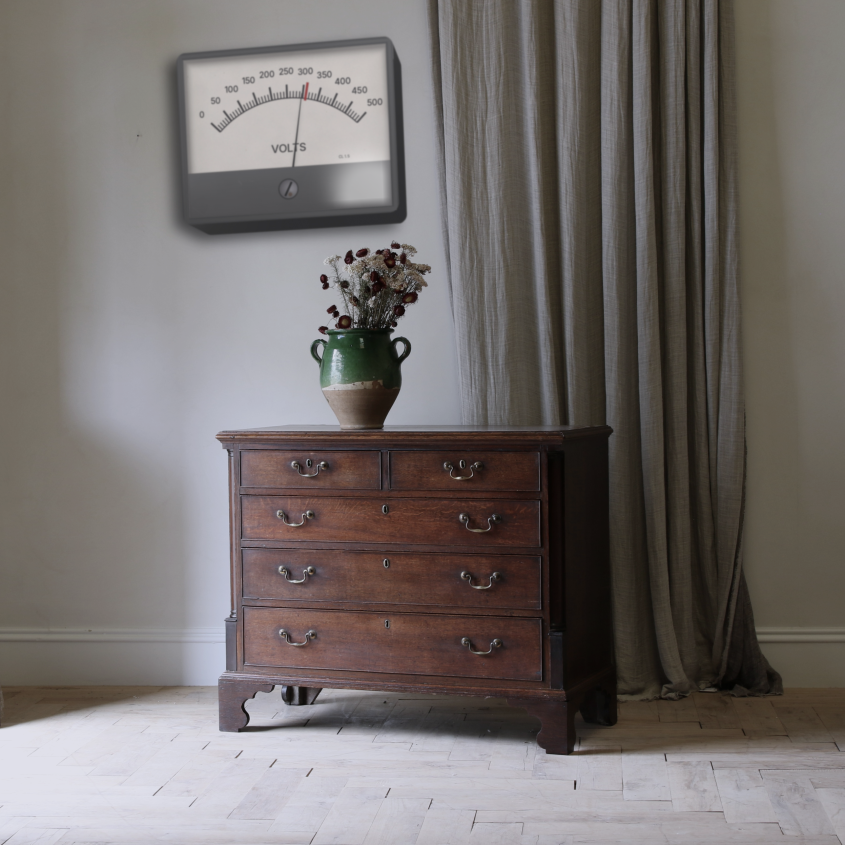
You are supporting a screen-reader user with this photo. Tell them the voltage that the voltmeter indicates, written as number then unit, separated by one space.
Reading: 300 V
